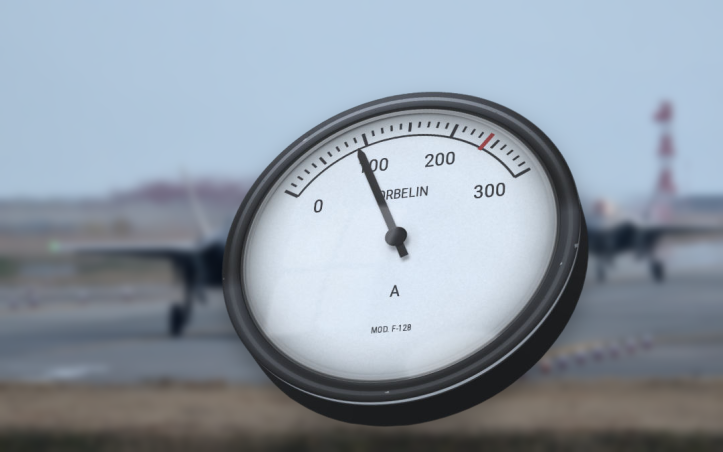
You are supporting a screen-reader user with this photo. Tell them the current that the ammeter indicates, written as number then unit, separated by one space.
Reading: 90 A
